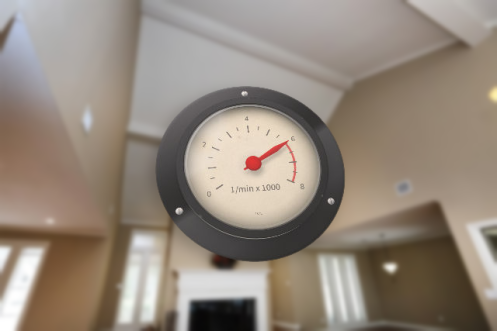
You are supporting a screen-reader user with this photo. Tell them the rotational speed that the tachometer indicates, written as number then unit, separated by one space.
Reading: 6000 rpm
